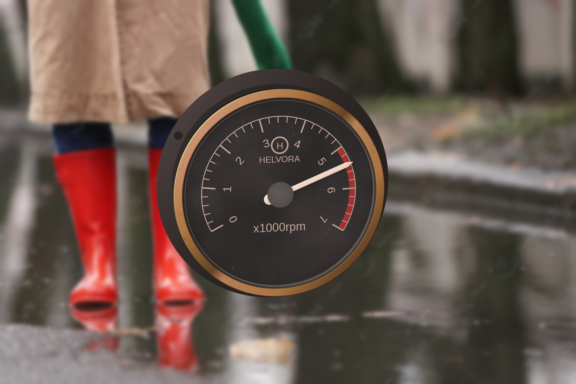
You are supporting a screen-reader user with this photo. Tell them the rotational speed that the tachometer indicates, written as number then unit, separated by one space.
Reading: 5400 rpm
